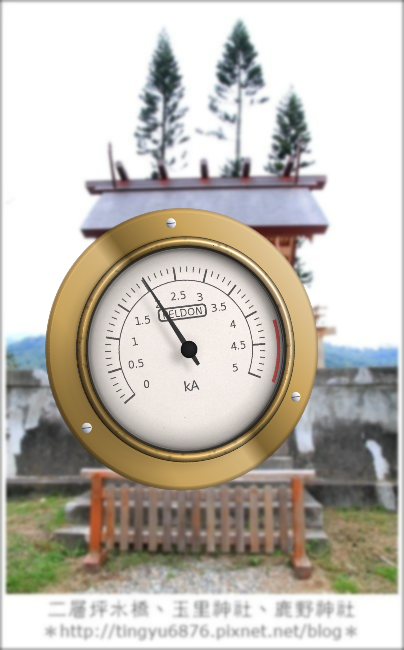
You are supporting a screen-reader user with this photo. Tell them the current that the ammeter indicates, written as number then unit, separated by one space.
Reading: 2 kA
